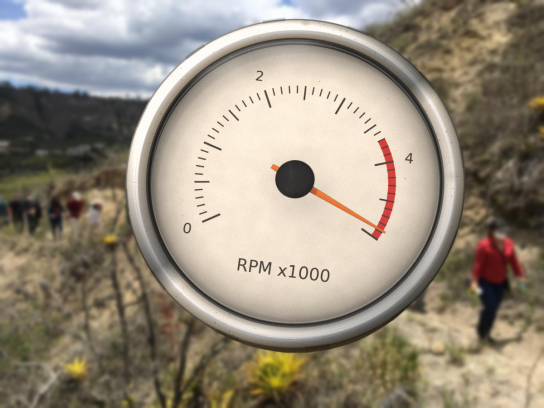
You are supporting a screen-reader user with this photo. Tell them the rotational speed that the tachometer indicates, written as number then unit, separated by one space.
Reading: 4900 rpm
